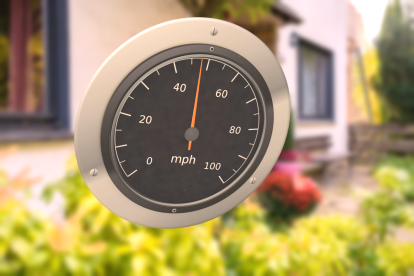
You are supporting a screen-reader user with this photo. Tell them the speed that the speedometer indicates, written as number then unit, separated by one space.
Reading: 47.5 mph
